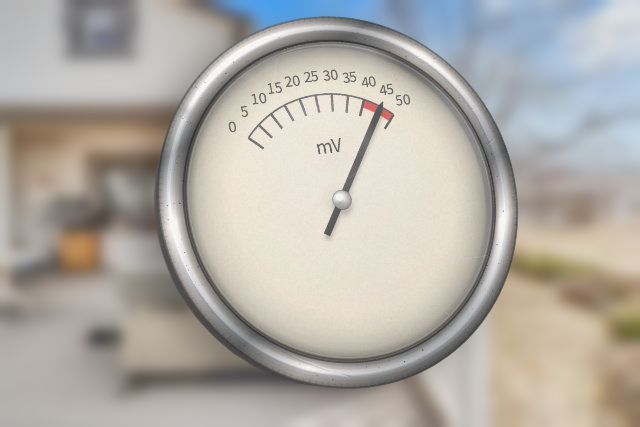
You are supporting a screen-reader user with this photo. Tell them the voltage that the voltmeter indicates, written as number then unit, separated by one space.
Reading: 45 mV
